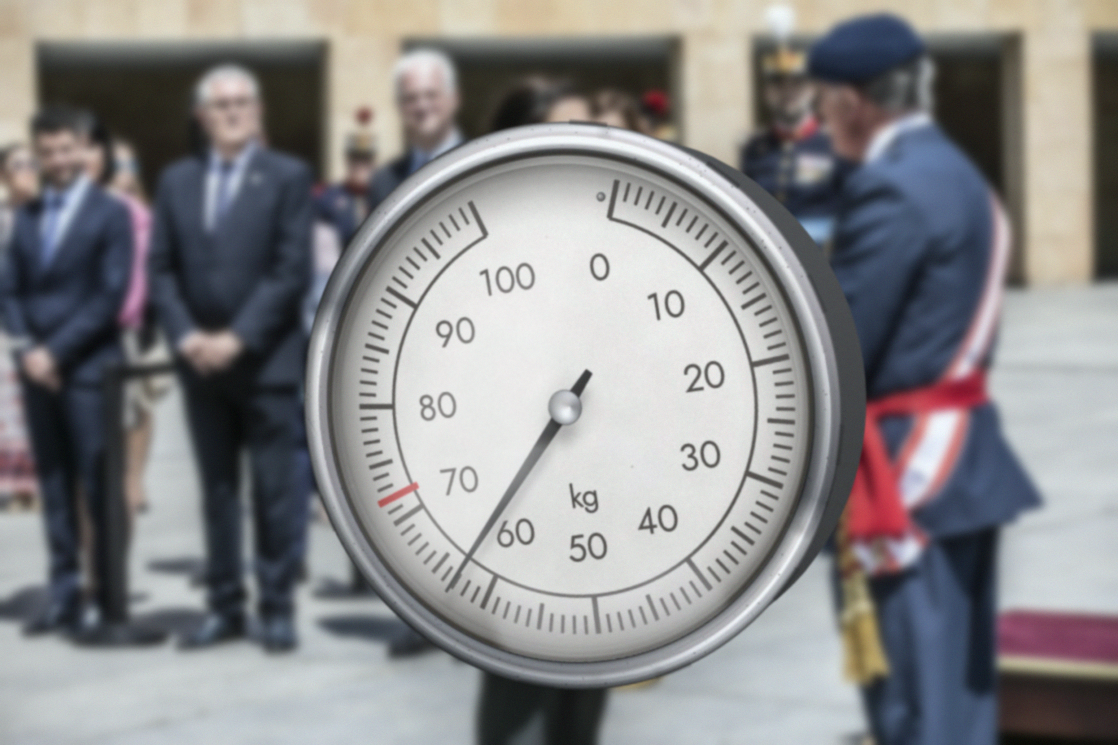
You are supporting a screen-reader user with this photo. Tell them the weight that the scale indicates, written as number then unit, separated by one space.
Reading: 63 kg
